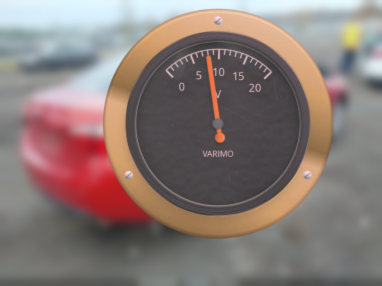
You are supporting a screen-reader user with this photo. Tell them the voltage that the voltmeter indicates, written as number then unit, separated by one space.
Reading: 8 V
